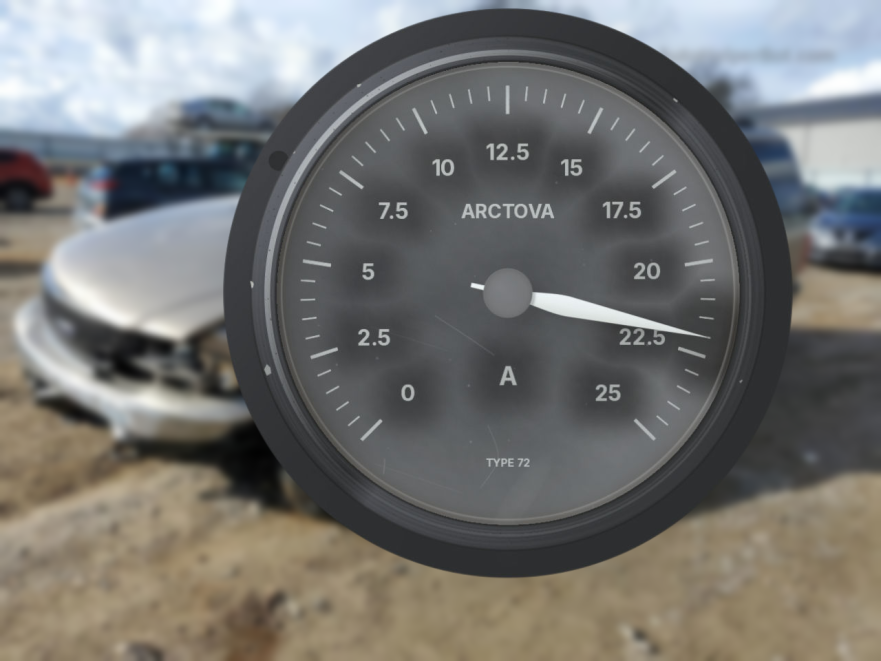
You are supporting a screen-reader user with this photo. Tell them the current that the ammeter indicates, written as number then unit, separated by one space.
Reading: 22 A
